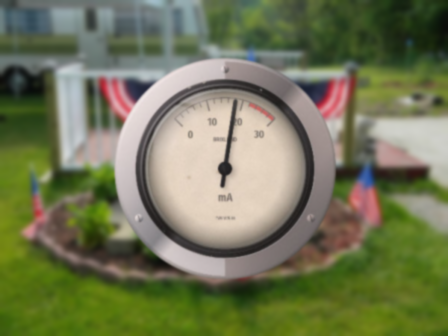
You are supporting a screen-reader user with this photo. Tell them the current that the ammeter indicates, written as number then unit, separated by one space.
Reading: 18 mA
